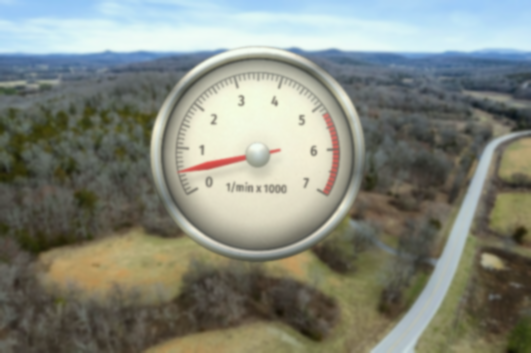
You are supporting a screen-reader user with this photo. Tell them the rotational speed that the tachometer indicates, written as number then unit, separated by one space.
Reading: 500 rpm
